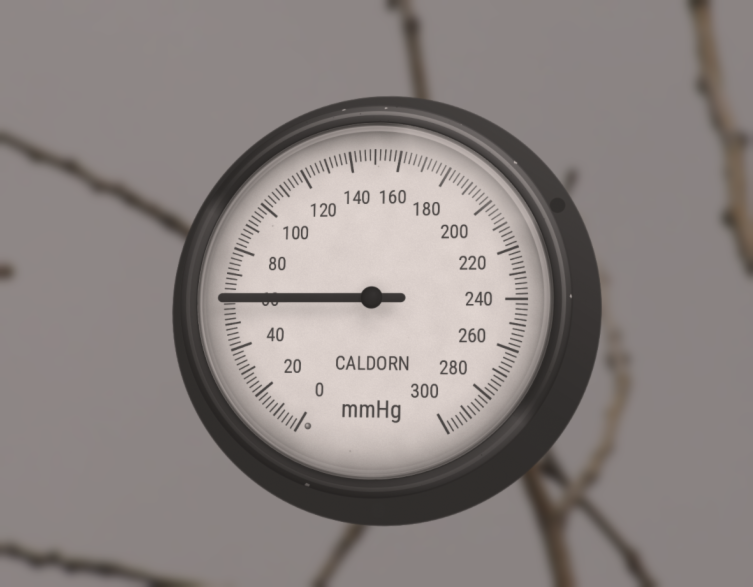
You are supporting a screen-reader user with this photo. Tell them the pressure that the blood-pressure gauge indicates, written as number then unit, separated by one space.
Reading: 60 mmHg
